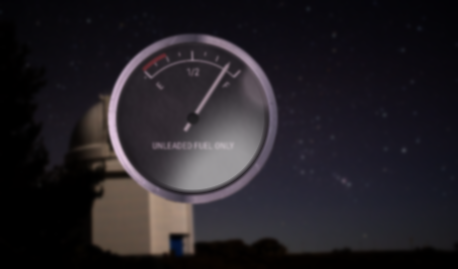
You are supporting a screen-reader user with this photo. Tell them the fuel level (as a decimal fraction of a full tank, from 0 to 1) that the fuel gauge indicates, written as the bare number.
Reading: 0.875
